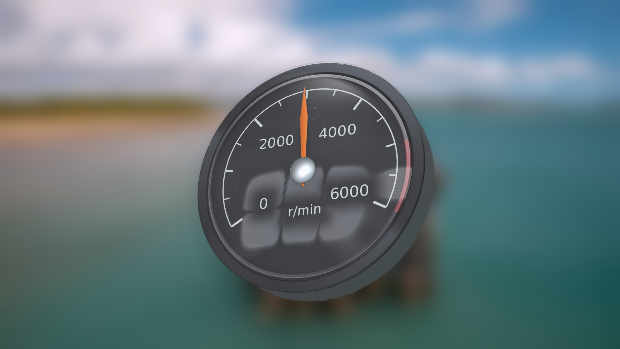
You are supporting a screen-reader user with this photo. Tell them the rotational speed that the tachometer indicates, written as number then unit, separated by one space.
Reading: 3000 rpm
